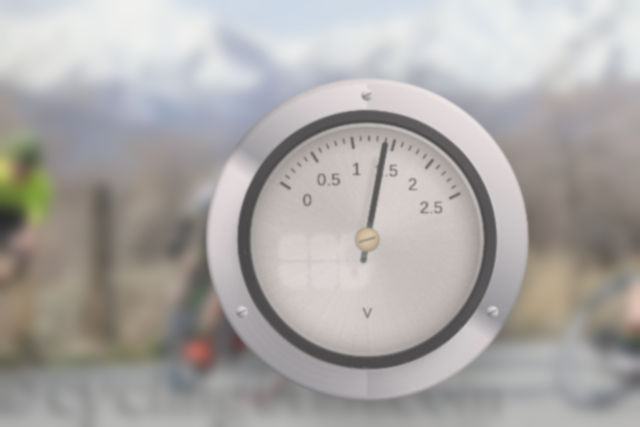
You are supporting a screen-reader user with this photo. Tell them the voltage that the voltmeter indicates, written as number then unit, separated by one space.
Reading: 1.4 V
